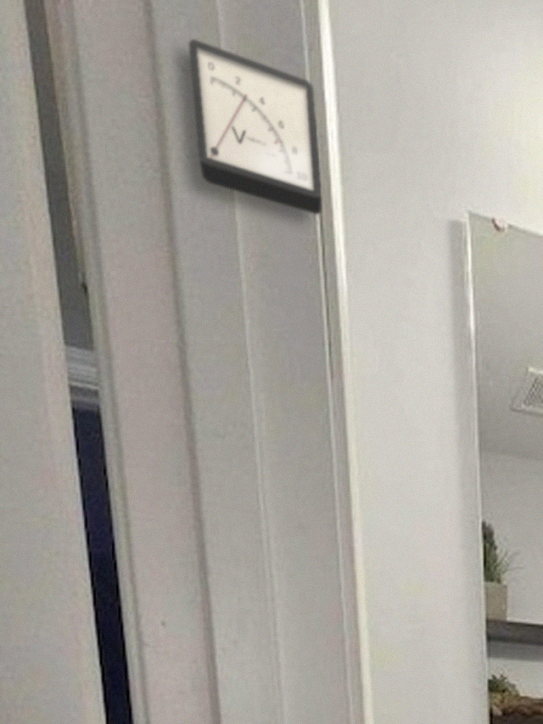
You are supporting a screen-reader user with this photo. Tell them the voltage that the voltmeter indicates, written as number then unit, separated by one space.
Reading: 3 V
